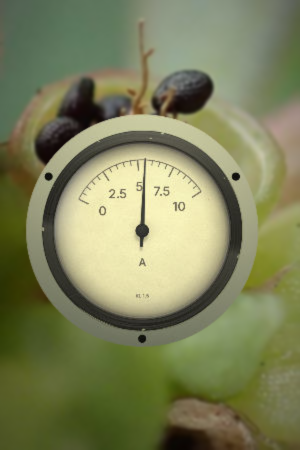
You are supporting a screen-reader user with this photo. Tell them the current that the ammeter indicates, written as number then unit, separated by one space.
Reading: 5.5 A
